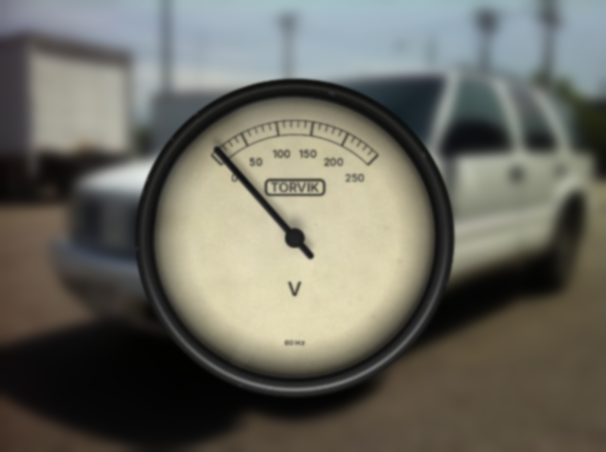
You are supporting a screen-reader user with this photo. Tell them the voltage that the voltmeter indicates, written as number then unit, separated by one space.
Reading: 10 V
